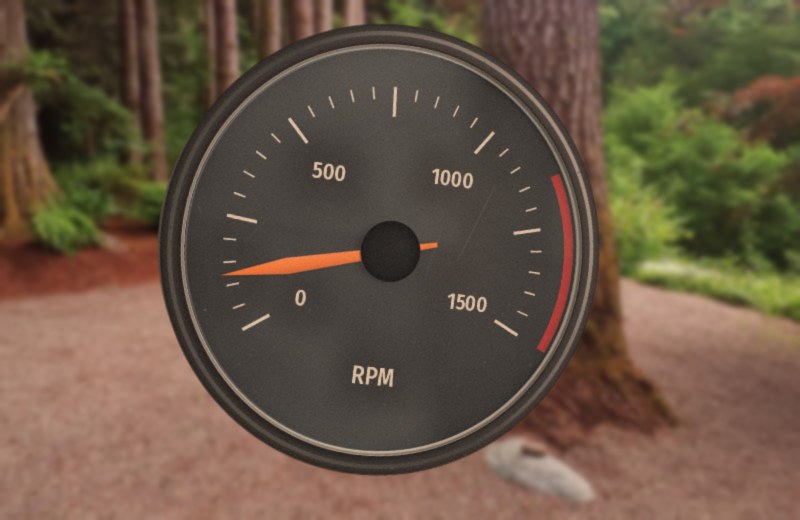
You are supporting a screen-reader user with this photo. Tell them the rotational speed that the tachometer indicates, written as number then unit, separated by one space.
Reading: 125 rpm
